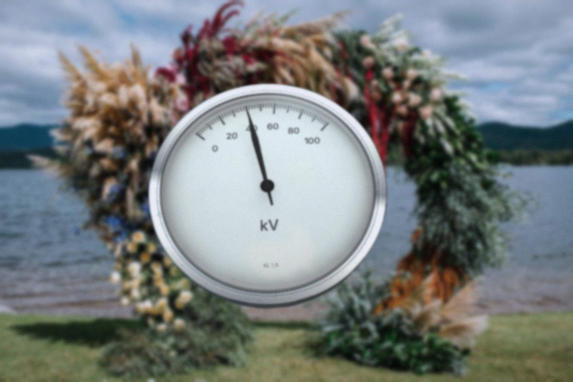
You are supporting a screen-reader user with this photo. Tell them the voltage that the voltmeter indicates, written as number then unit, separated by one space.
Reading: 40 kV
